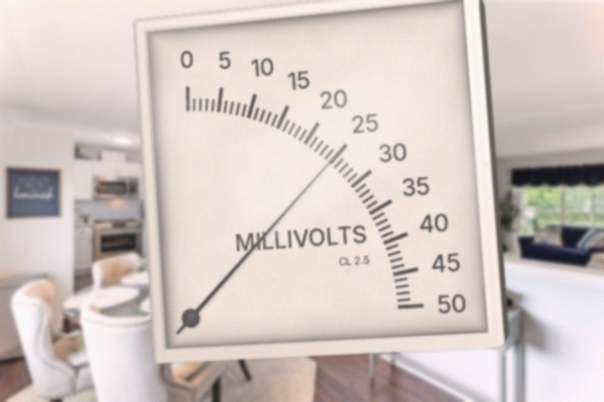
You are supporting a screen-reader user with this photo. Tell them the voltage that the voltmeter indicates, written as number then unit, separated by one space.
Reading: 25 mV
